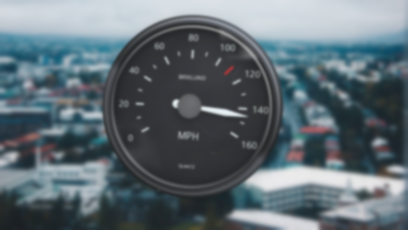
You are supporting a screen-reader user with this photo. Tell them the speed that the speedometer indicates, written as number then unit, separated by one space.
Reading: 145 mph
